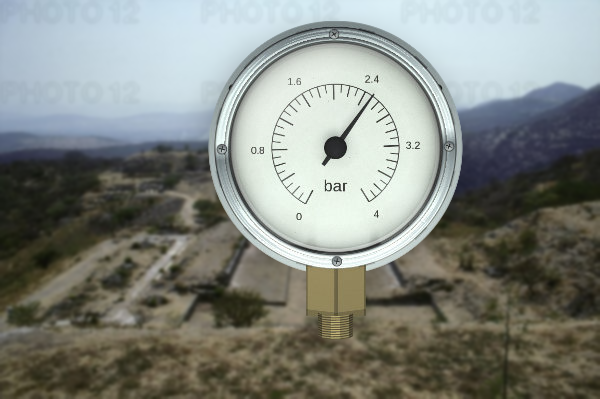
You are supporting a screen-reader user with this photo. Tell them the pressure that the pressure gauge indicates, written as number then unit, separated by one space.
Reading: 2.5 bar
